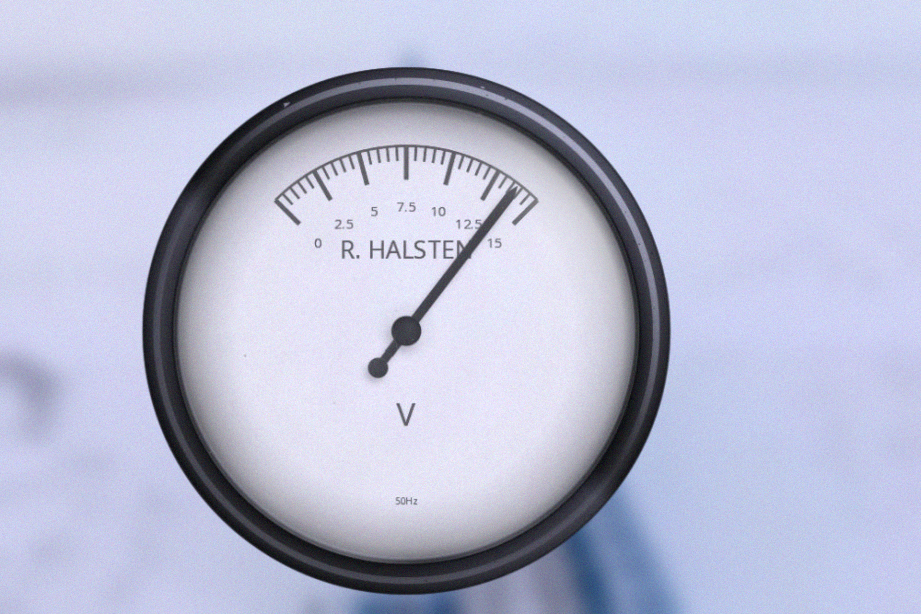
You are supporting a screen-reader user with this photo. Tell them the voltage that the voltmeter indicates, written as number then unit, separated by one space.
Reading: 13.75 V
